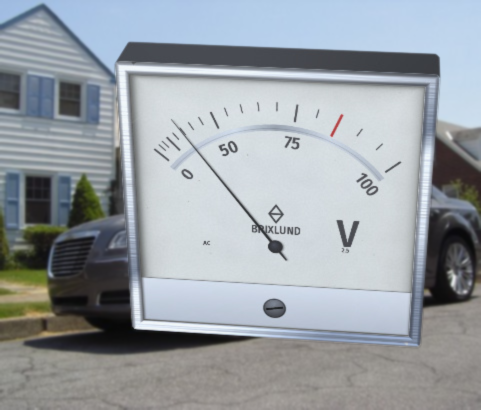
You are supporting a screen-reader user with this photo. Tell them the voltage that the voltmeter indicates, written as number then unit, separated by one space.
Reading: 35 V
